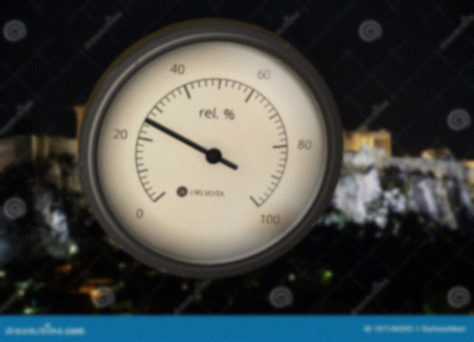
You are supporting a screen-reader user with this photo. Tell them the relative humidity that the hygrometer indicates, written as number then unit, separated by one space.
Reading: 26 %
